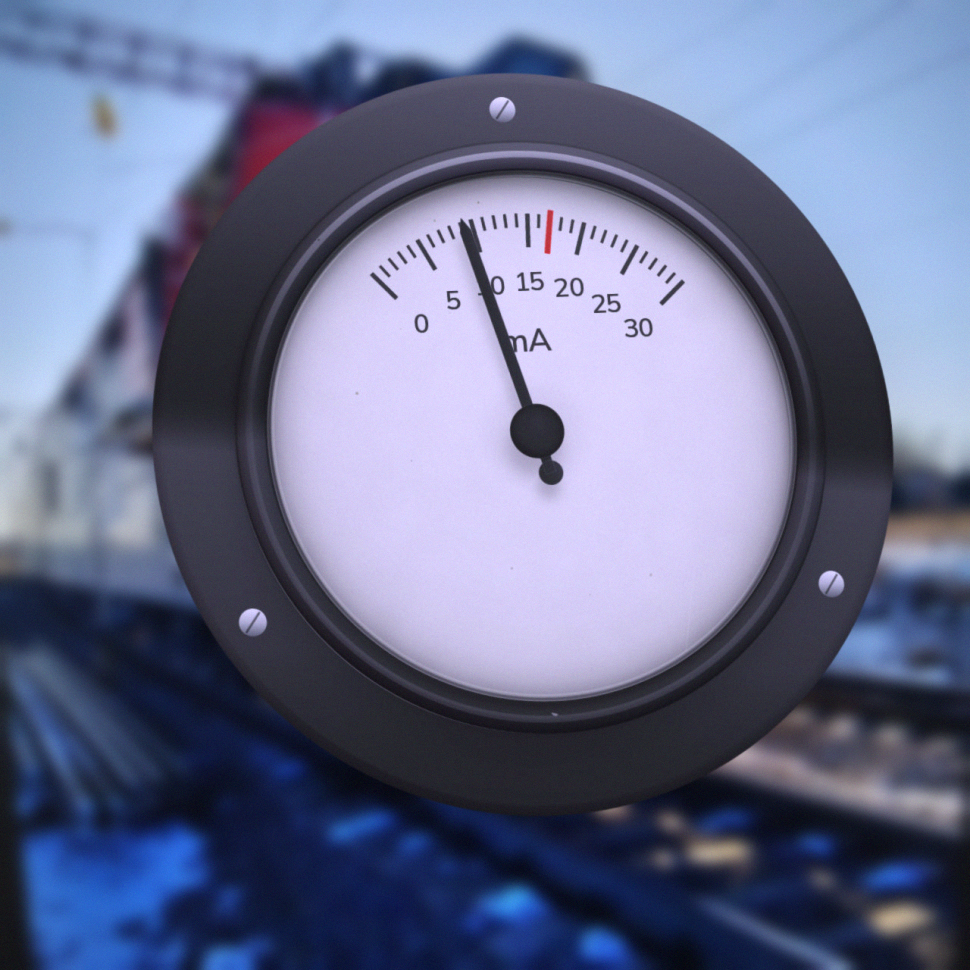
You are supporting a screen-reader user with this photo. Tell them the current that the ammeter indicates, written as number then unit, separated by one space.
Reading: 9 mA
